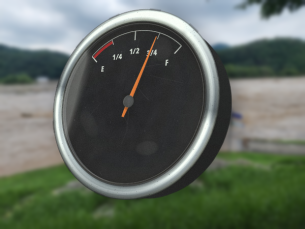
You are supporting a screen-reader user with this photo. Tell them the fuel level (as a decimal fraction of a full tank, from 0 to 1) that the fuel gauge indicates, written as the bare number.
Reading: 0.75
